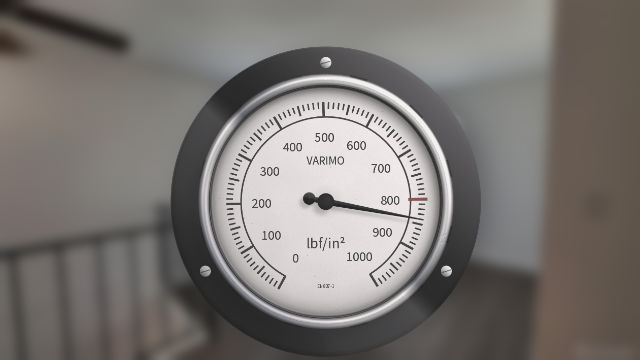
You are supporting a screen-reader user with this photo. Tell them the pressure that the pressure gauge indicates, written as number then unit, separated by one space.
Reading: 840 psi
